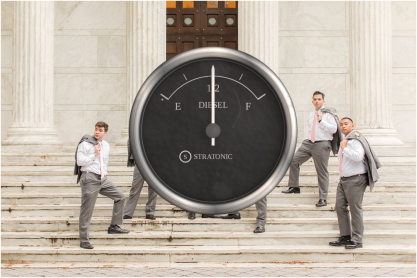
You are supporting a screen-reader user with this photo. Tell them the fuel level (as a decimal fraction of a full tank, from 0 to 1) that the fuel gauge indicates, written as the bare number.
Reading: 0.5
